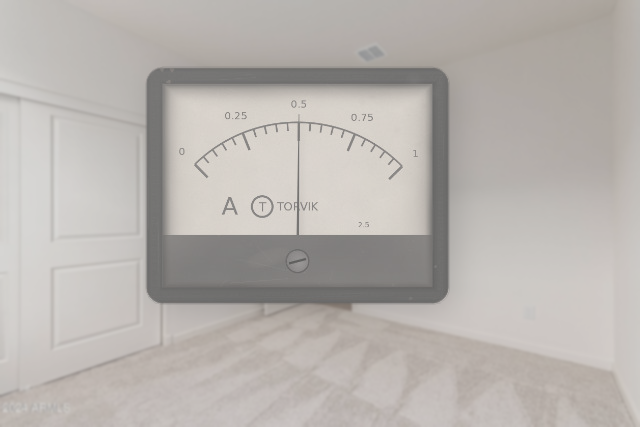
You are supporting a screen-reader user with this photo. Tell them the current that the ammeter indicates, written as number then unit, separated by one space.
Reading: 0.5 A
